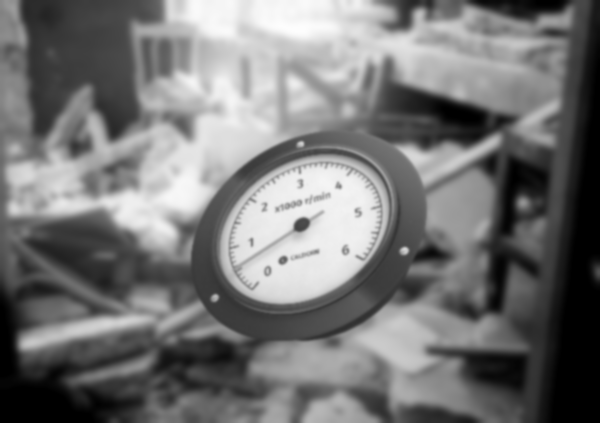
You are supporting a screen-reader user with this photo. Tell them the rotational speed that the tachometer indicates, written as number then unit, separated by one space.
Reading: 500 rpm
